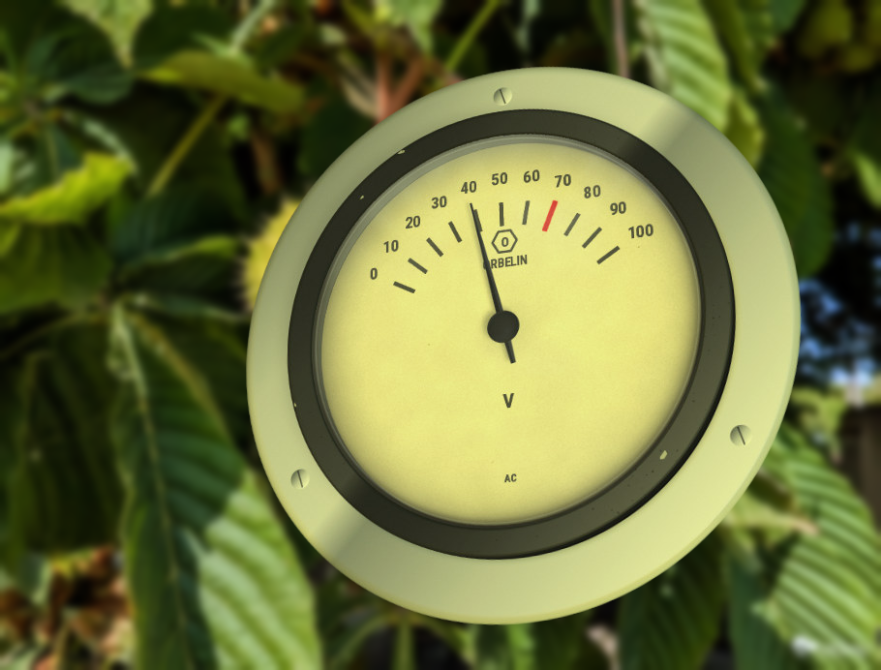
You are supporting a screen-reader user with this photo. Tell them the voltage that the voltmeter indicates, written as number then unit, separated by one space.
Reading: 40 V
